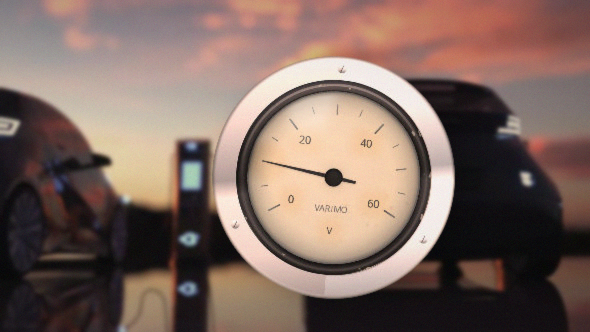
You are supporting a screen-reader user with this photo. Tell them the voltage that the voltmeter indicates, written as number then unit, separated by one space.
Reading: 10 V
